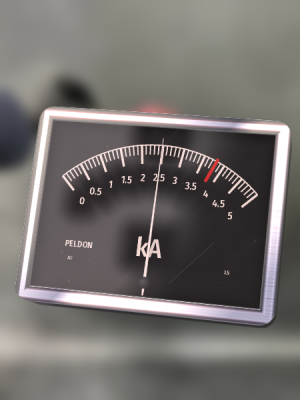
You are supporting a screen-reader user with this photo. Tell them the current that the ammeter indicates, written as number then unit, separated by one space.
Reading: 2.5 kA
